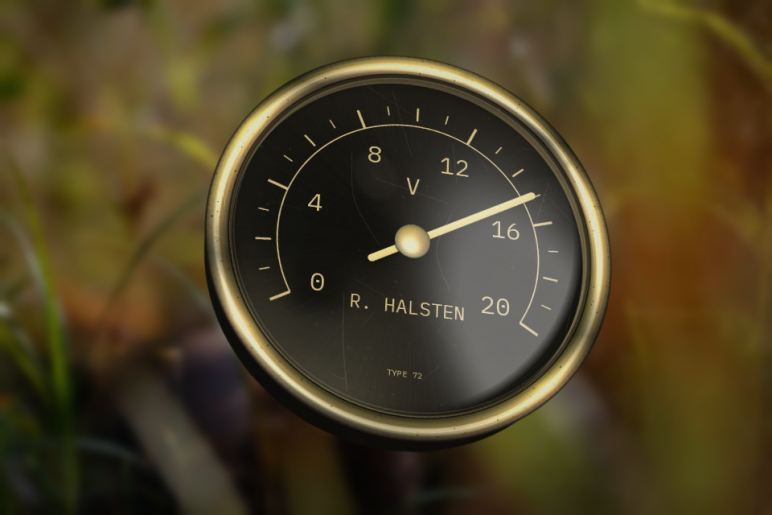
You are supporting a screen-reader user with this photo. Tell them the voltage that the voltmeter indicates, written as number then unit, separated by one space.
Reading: 15 V
